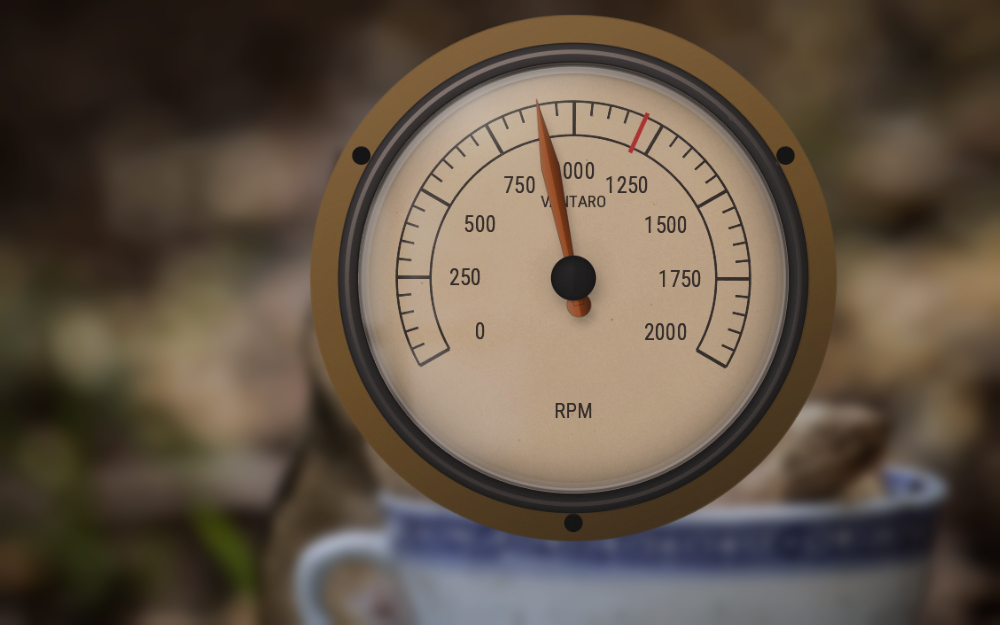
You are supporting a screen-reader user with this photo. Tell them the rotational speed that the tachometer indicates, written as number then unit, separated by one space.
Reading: 900 rpm
